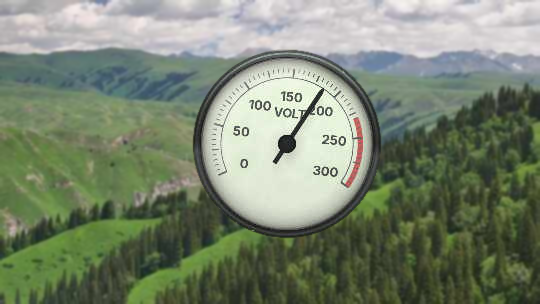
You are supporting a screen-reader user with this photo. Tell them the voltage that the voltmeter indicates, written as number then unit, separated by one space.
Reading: 185 V
